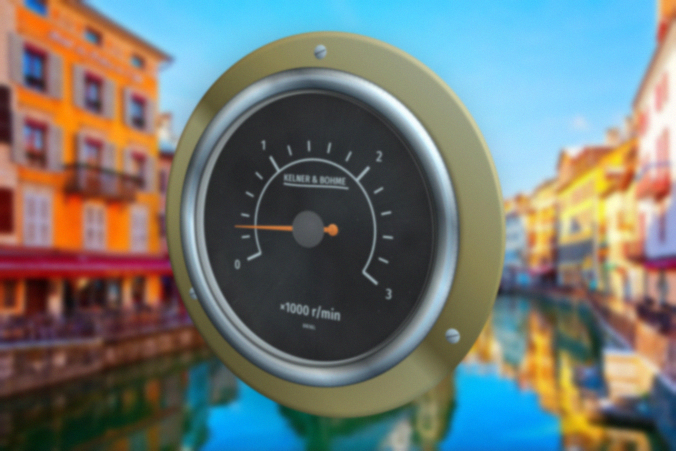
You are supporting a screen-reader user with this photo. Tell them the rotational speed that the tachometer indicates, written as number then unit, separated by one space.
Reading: 300 rpm
